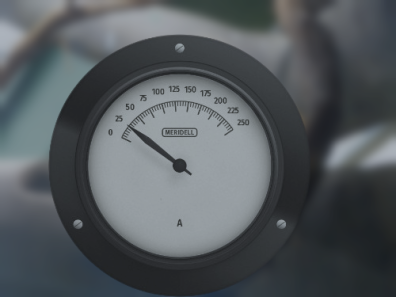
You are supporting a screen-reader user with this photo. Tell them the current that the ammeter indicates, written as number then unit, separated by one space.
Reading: 25 A
